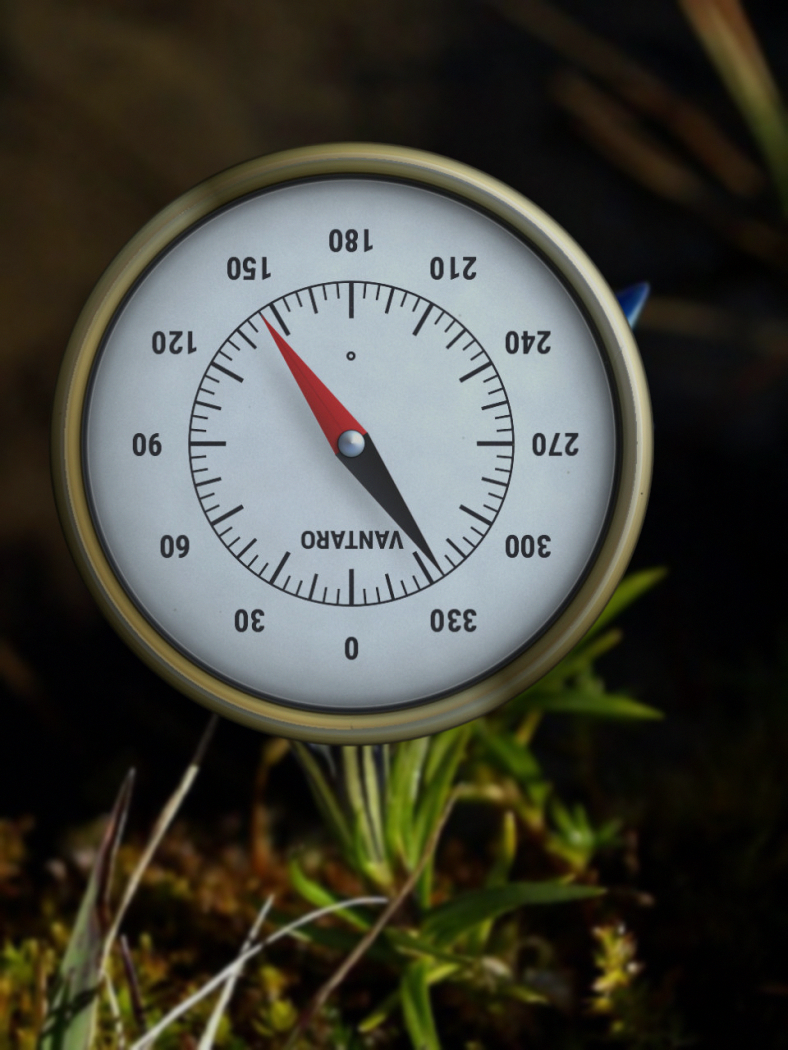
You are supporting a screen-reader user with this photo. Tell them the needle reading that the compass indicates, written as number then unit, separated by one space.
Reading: 145 °
